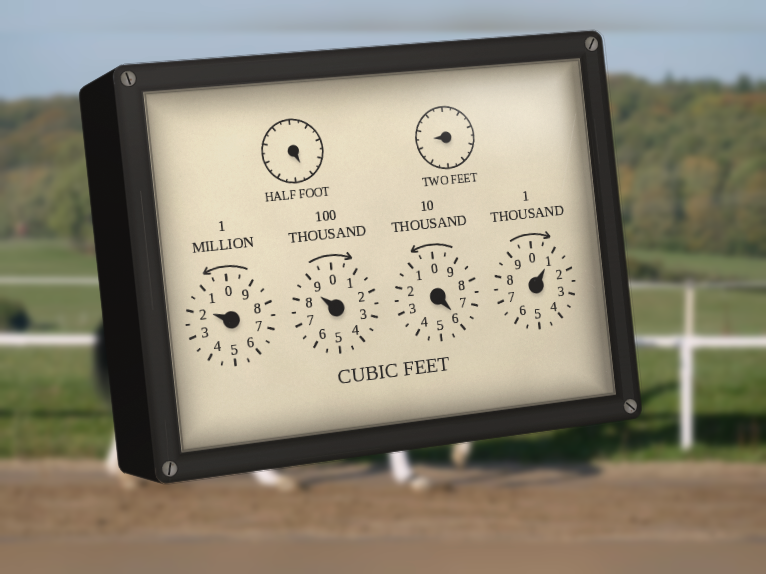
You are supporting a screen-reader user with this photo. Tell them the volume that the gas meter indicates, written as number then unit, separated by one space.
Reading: 186100 ft³
